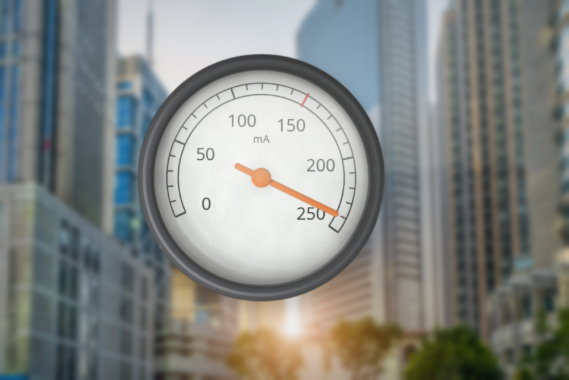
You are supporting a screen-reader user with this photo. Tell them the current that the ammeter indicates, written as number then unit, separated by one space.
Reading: 240 mA
